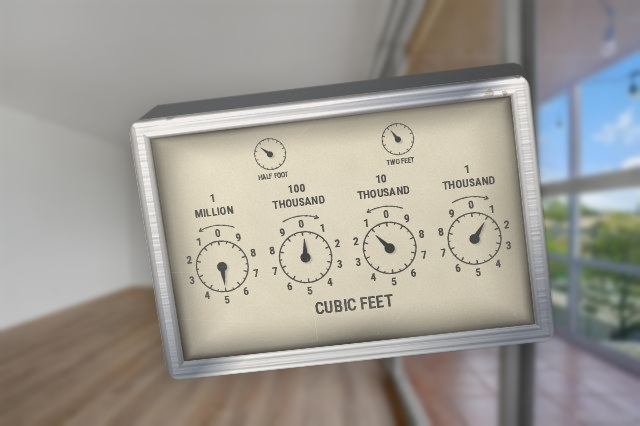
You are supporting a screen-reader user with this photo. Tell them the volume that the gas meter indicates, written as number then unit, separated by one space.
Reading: 501100 ft³
